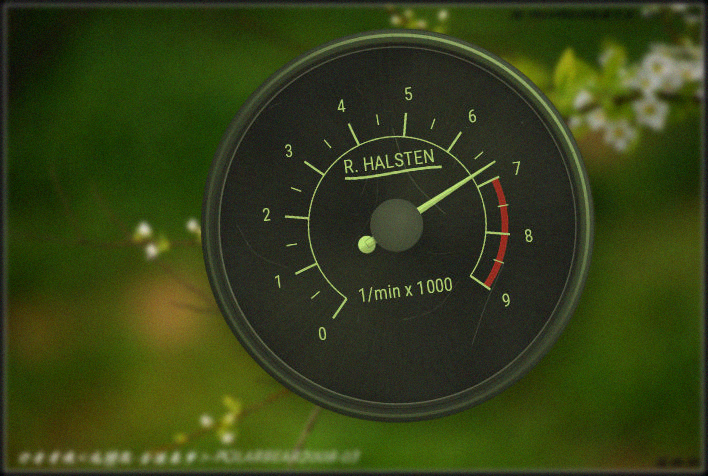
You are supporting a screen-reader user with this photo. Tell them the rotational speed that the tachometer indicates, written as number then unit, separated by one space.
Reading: 6750 rpm
